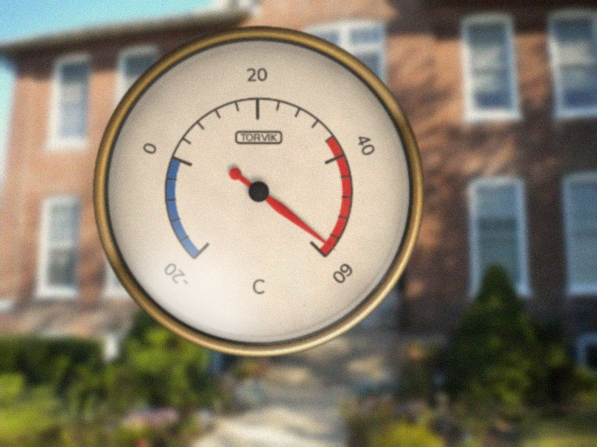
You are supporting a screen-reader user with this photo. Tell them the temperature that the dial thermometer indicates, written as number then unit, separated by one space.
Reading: 58 °C
